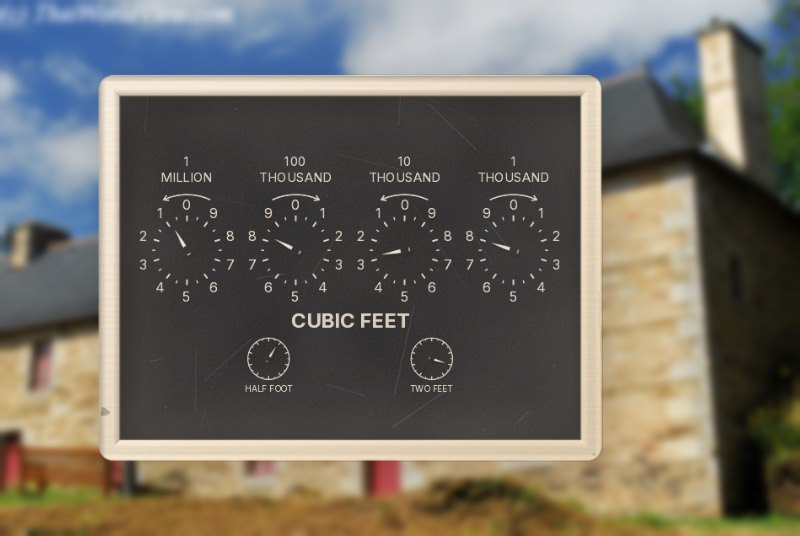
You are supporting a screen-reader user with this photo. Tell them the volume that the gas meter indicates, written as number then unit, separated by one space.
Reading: 82800 ft³
